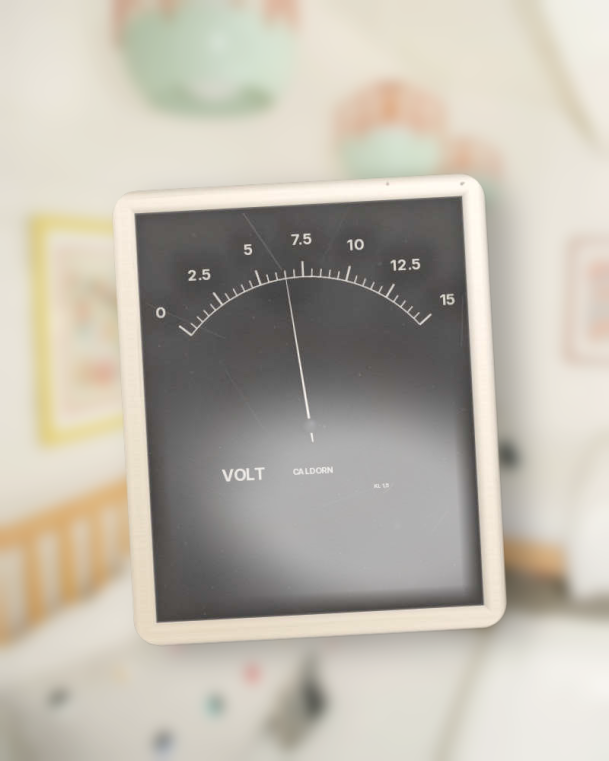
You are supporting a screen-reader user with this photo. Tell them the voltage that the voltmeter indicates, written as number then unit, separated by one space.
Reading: 6.5 V
